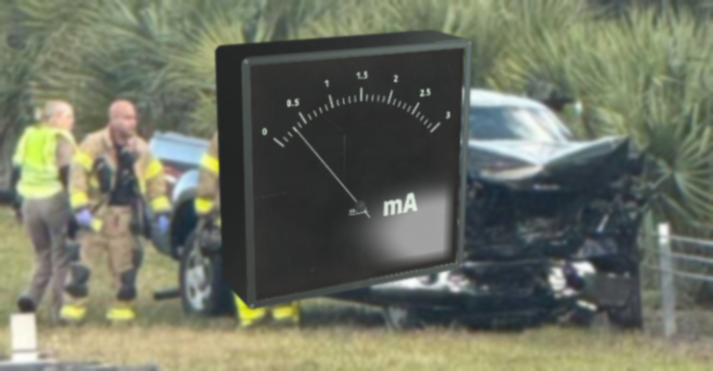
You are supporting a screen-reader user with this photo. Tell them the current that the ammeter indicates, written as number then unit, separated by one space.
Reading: 0.3 mA
